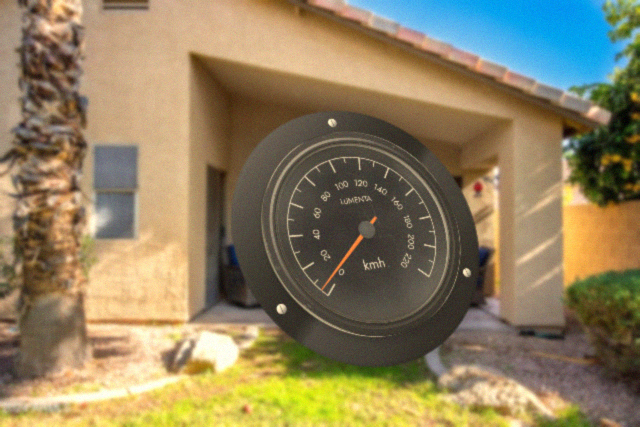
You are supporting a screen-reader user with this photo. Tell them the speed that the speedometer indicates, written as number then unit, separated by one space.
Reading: 5 km/h
